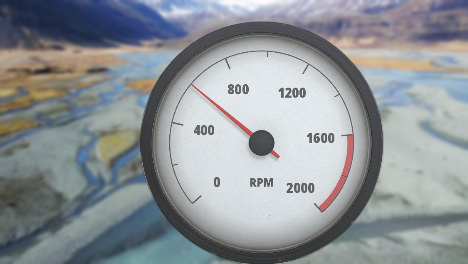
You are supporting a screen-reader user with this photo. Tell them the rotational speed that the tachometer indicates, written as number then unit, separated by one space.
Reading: 600 rpm
